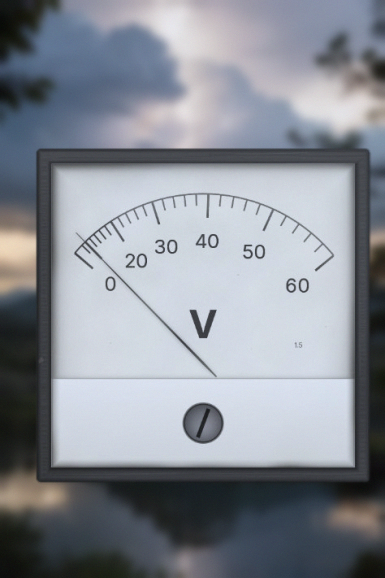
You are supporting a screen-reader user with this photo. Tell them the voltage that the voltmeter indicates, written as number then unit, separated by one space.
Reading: 10 V
